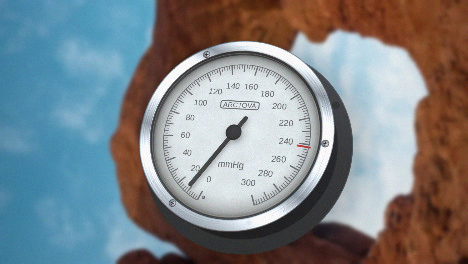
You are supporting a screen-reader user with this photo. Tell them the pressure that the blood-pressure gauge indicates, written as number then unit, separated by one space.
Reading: 10 mmHg
